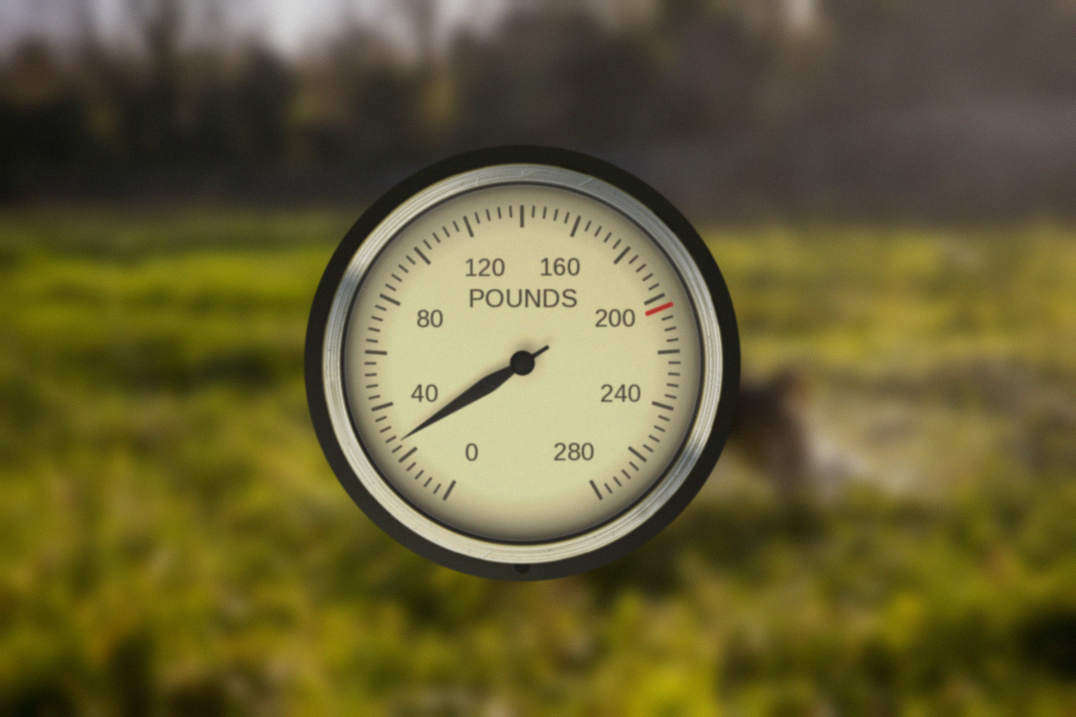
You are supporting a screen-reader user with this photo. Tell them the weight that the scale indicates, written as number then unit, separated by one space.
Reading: 26 lb
